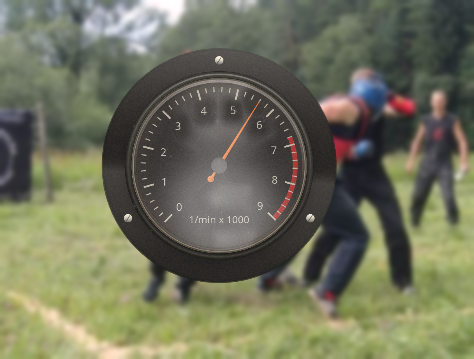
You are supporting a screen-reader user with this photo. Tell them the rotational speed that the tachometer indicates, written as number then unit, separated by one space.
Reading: 5600 rpm
